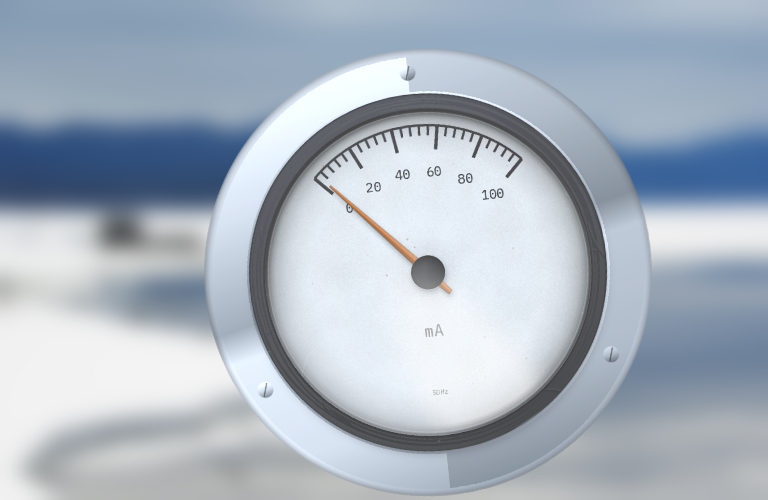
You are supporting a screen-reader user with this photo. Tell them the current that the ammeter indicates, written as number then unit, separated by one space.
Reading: 2 mA
